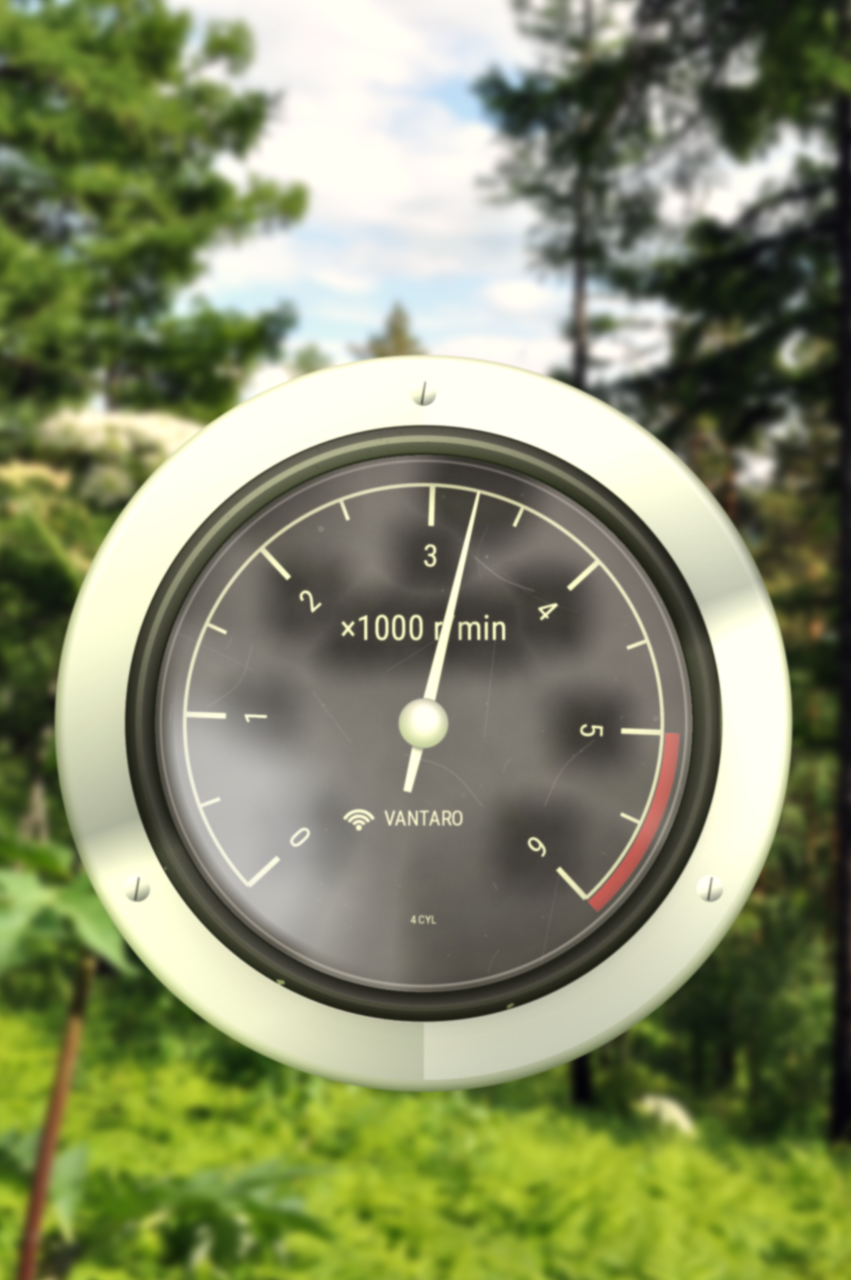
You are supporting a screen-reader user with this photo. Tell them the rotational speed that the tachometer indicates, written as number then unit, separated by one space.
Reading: 3250 rpm
